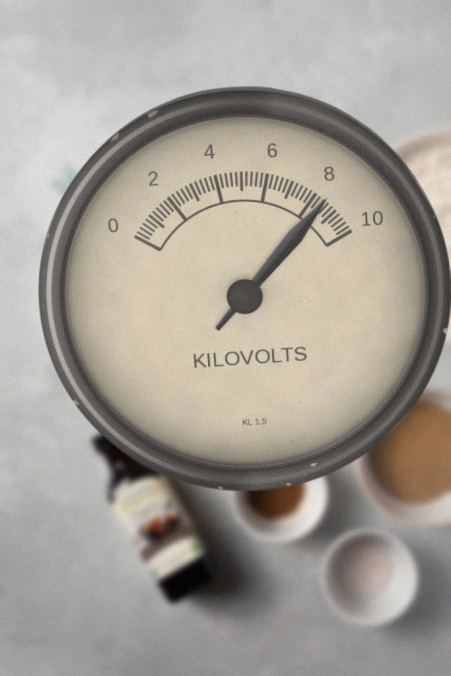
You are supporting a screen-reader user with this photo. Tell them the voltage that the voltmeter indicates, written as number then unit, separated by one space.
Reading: 8.4 kV
